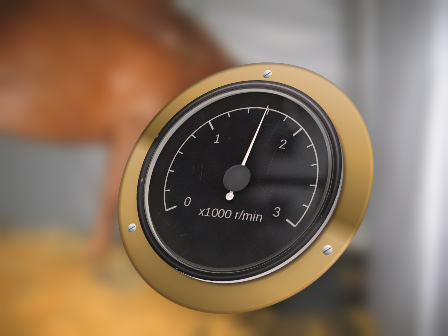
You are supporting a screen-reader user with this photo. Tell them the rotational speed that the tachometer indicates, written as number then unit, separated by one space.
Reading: 1600 rpm
